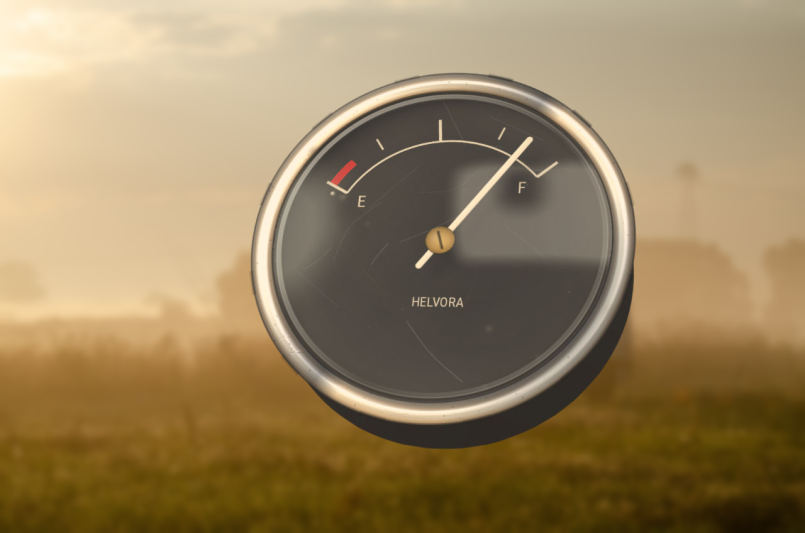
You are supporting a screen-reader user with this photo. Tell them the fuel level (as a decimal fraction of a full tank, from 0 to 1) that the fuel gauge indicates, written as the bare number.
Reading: 0.875
